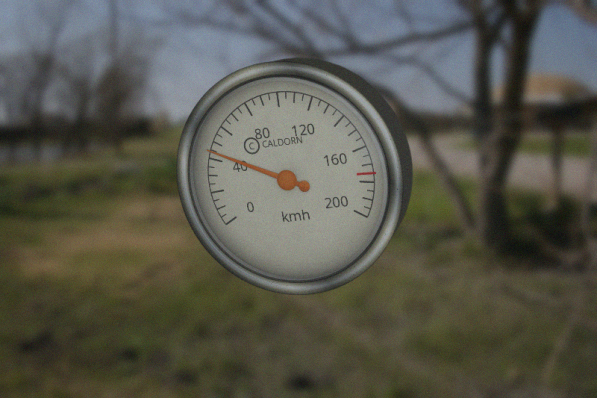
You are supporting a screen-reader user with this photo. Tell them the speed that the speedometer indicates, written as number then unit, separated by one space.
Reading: 45 km/h
